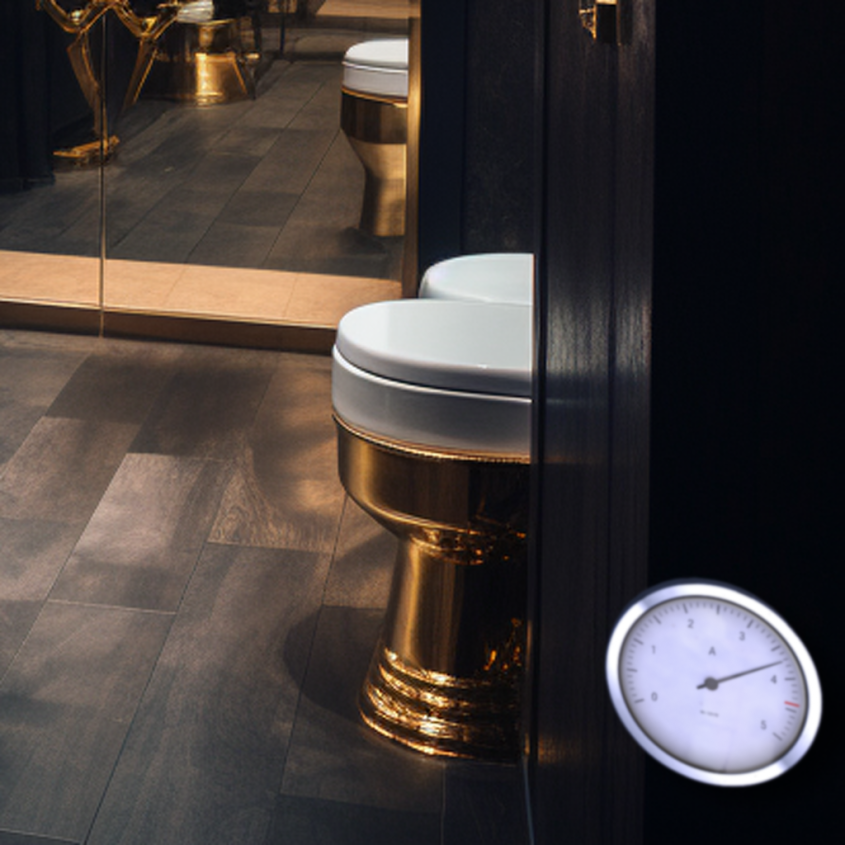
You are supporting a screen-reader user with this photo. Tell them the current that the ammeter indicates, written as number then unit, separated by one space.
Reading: 3.7 A
